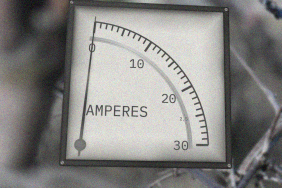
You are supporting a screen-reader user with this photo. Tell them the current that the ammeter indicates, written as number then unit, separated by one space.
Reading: 0 A
